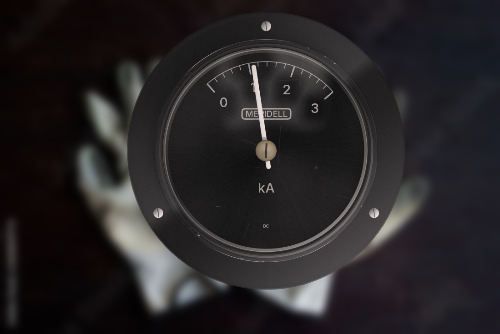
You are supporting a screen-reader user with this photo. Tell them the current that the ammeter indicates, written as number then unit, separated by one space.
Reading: 1.1 kA
